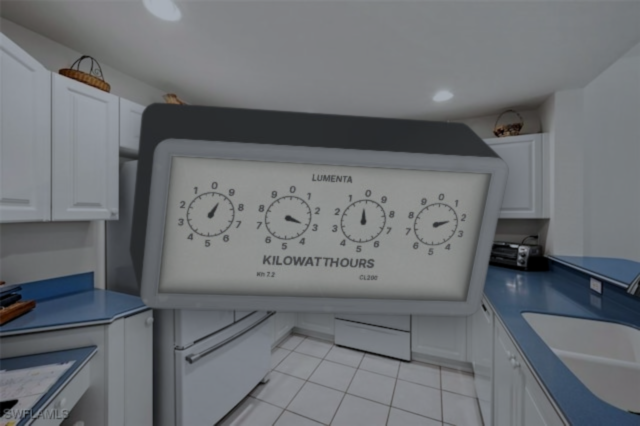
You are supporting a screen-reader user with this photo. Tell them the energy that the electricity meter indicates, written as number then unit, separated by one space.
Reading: 9302 kWh
